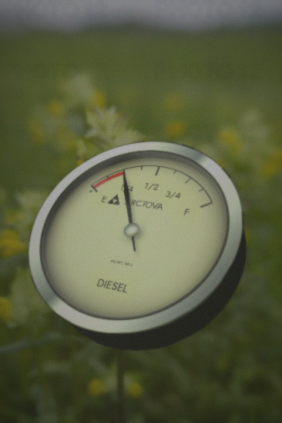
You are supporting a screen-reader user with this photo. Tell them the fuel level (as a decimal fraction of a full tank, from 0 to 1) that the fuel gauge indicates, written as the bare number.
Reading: 0.25
